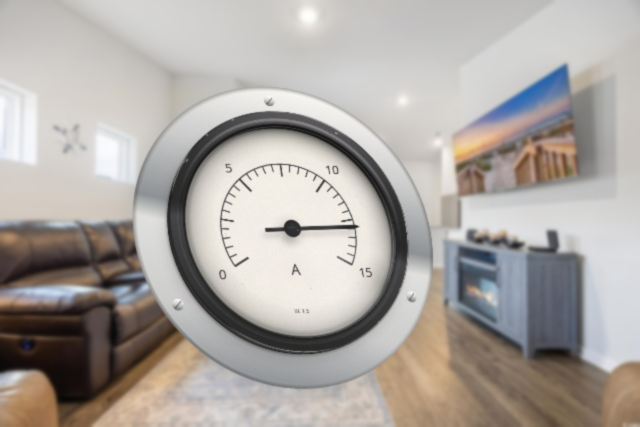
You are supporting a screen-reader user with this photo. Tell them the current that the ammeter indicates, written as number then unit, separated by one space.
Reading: 13 A
